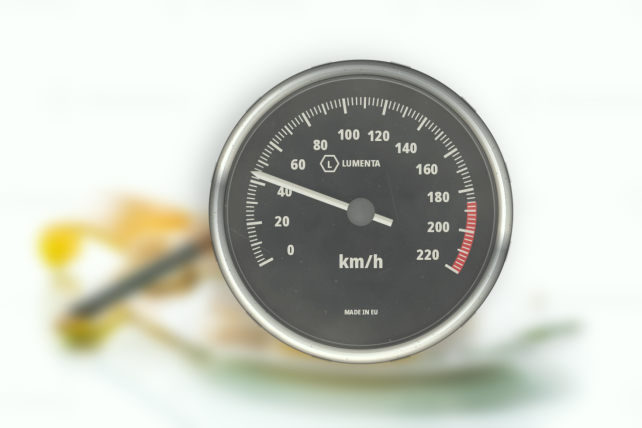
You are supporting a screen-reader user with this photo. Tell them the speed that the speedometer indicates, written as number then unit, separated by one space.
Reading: 44 km/h
